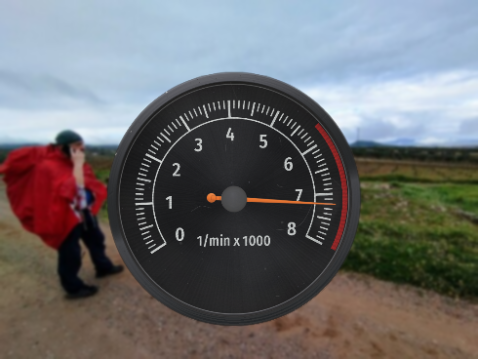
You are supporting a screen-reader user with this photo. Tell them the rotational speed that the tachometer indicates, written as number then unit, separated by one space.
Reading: 7200 rpm
